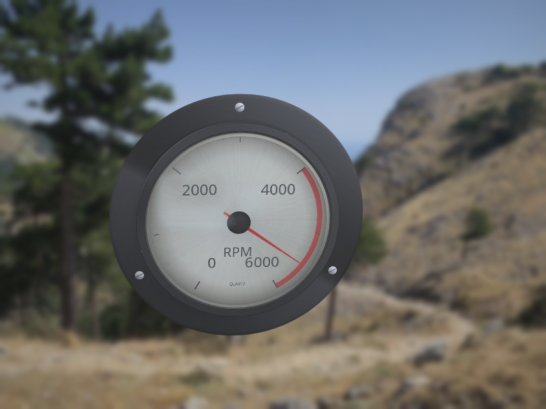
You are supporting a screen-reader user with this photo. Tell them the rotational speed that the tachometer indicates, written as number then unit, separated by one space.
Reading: 5500 rpm
